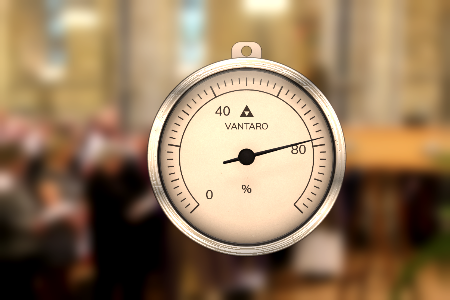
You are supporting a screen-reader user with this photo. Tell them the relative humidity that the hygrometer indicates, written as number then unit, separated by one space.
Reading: 78 %
